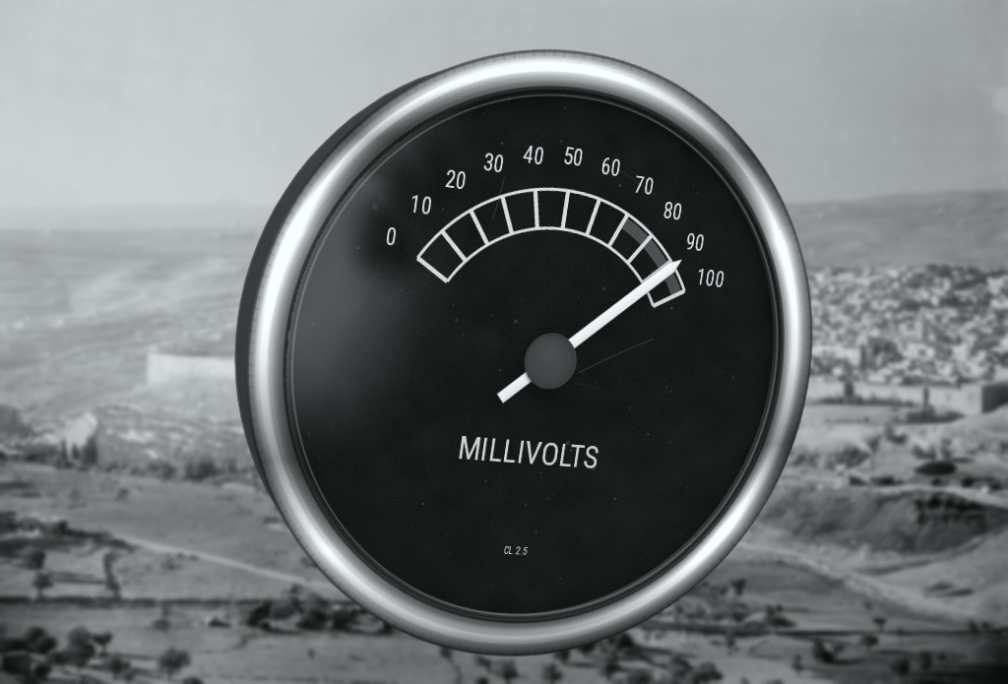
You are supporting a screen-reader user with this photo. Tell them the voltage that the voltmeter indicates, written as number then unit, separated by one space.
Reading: 90 mV
